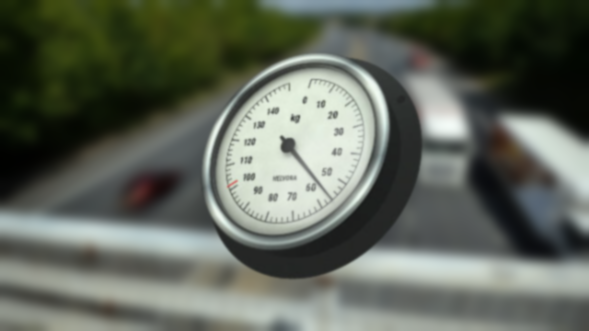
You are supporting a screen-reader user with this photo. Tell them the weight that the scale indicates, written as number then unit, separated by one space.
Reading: 56 kg
